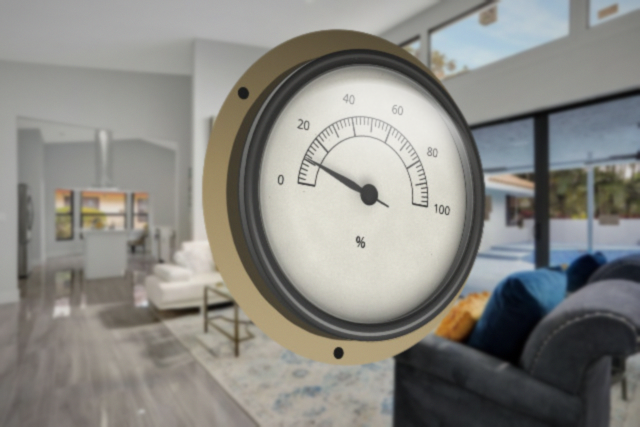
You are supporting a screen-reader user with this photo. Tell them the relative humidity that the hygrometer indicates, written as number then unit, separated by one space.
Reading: 10 %
